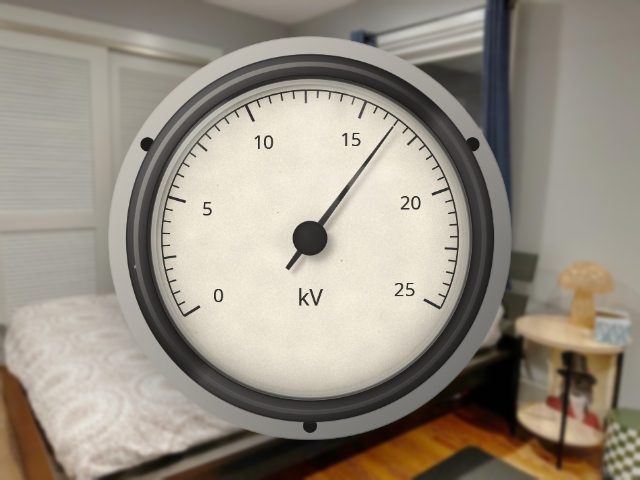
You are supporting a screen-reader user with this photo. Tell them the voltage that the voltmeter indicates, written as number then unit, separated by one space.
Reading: 16.5 kV
